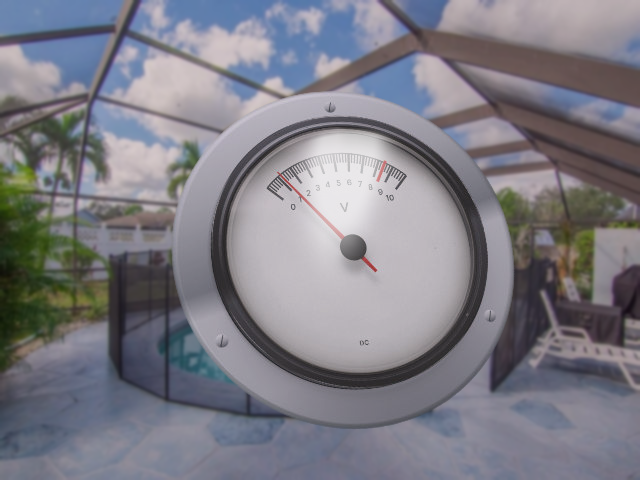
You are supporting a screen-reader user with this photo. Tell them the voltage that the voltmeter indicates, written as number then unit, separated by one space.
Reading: 1 V
